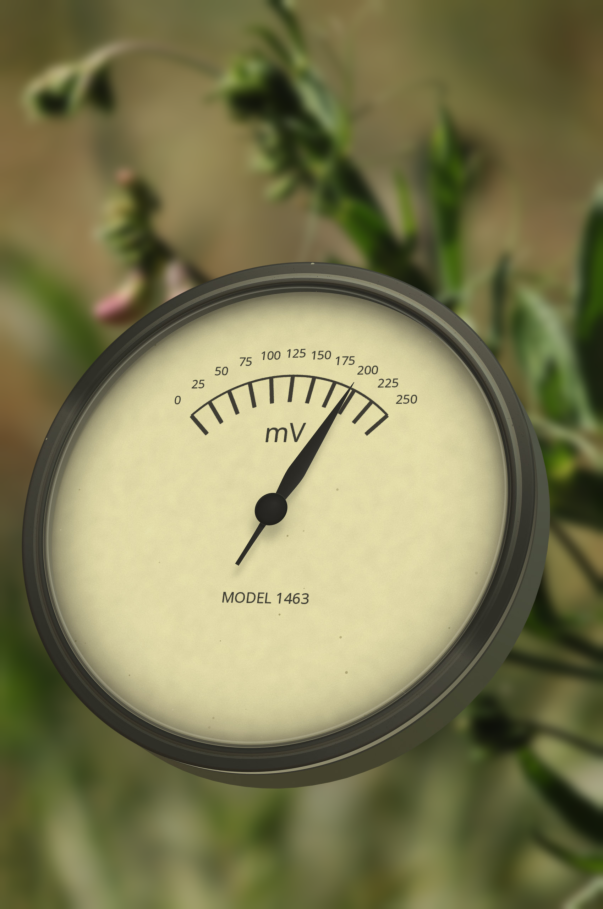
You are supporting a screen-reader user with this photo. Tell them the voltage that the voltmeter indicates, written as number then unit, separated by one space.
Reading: 200 mV
